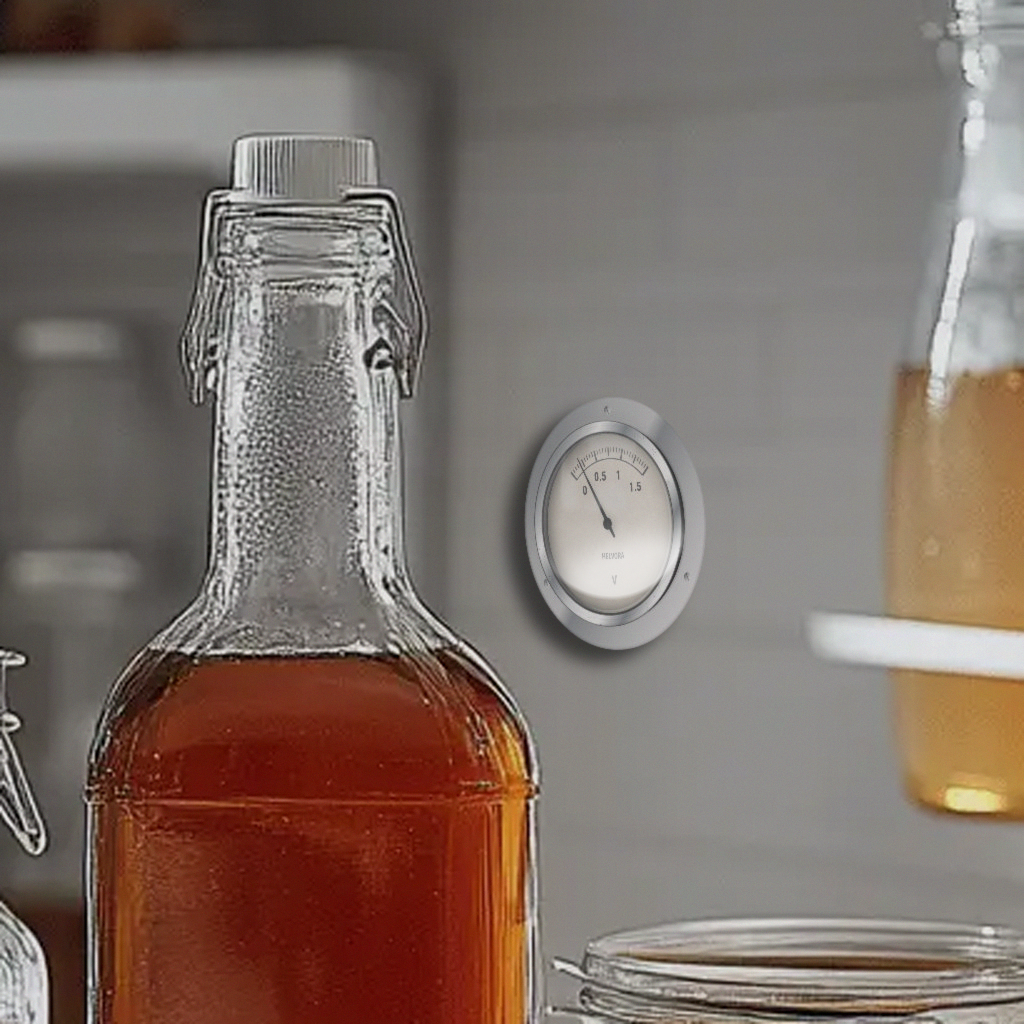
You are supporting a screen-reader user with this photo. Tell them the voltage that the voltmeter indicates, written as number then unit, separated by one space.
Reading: 0.25 V
